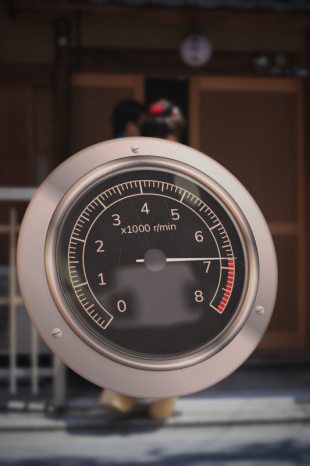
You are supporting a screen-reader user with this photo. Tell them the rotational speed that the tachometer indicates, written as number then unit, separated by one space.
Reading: 6800 rpm
